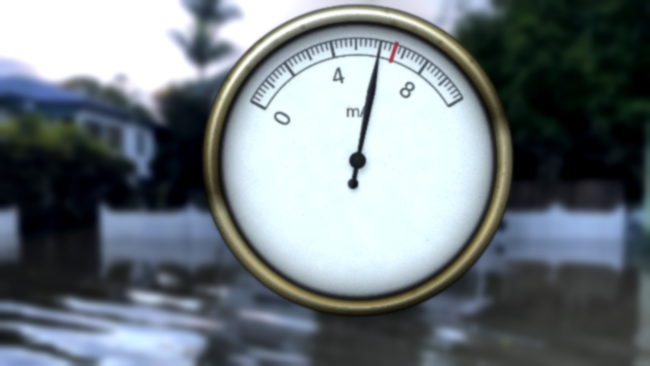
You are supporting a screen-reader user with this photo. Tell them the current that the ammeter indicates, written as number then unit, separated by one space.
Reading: 6 mA
